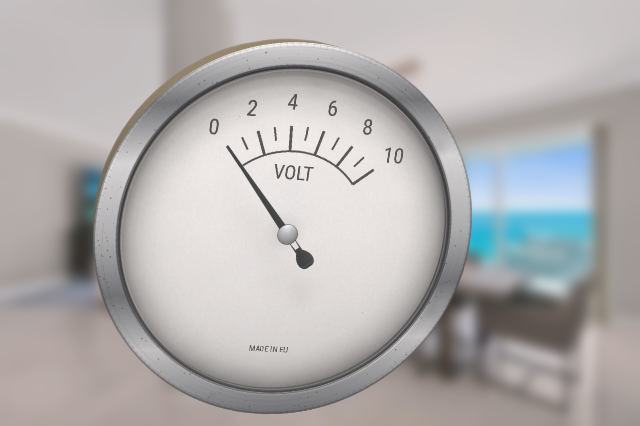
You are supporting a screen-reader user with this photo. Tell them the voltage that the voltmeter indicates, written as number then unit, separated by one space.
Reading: 0 V
